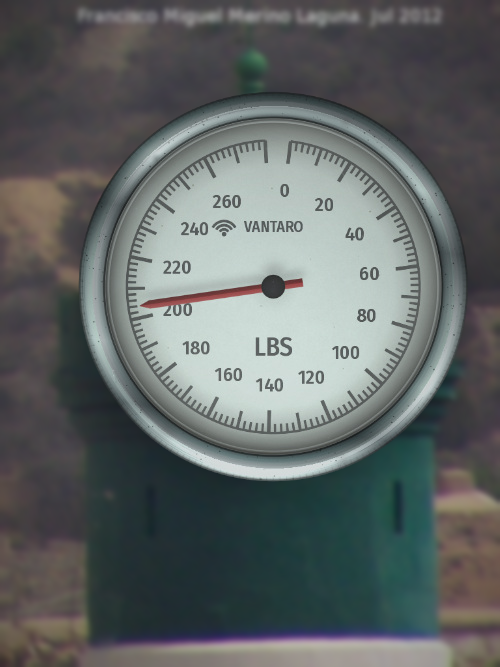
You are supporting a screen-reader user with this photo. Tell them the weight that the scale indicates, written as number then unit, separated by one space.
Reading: 204 lb
